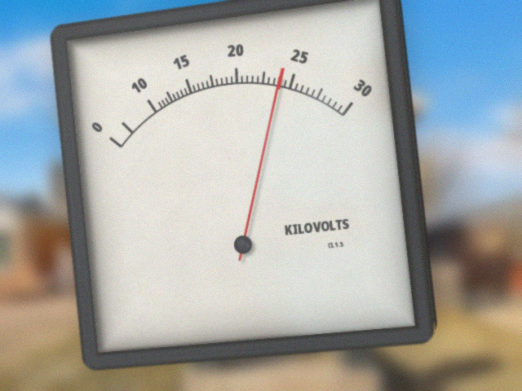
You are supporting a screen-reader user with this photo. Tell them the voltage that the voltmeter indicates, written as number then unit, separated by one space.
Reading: 24 kV
